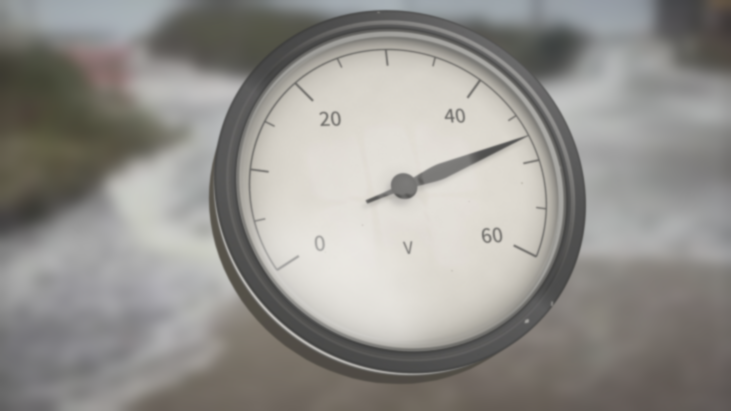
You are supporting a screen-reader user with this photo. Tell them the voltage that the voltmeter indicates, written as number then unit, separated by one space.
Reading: 47.5 V
